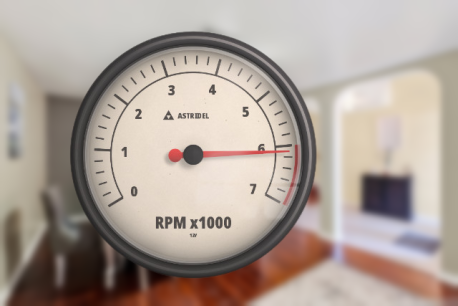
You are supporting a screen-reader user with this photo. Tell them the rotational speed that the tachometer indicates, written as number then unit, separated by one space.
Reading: 6100 rpm
